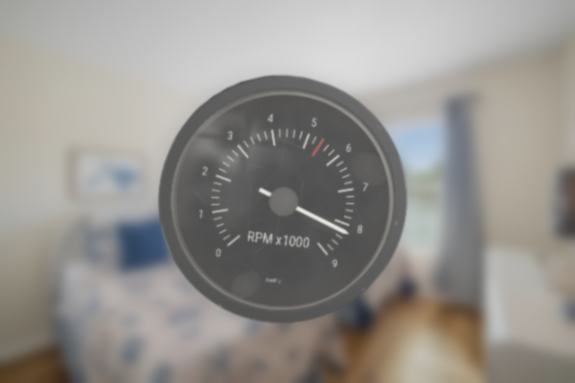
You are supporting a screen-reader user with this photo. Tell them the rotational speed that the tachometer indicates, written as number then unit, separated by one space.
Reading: 8200 rpm
